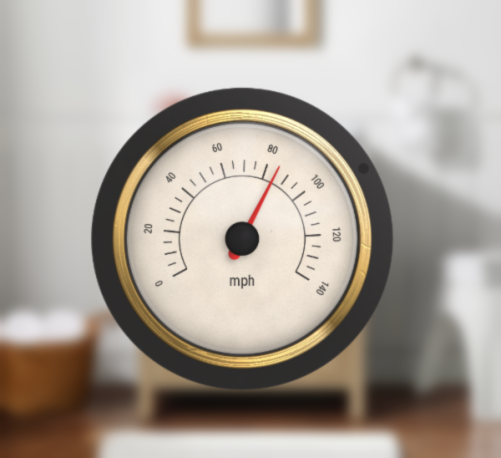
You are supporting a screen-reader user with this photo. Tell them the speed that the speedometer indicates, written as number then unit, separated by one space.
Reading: 85 mph
